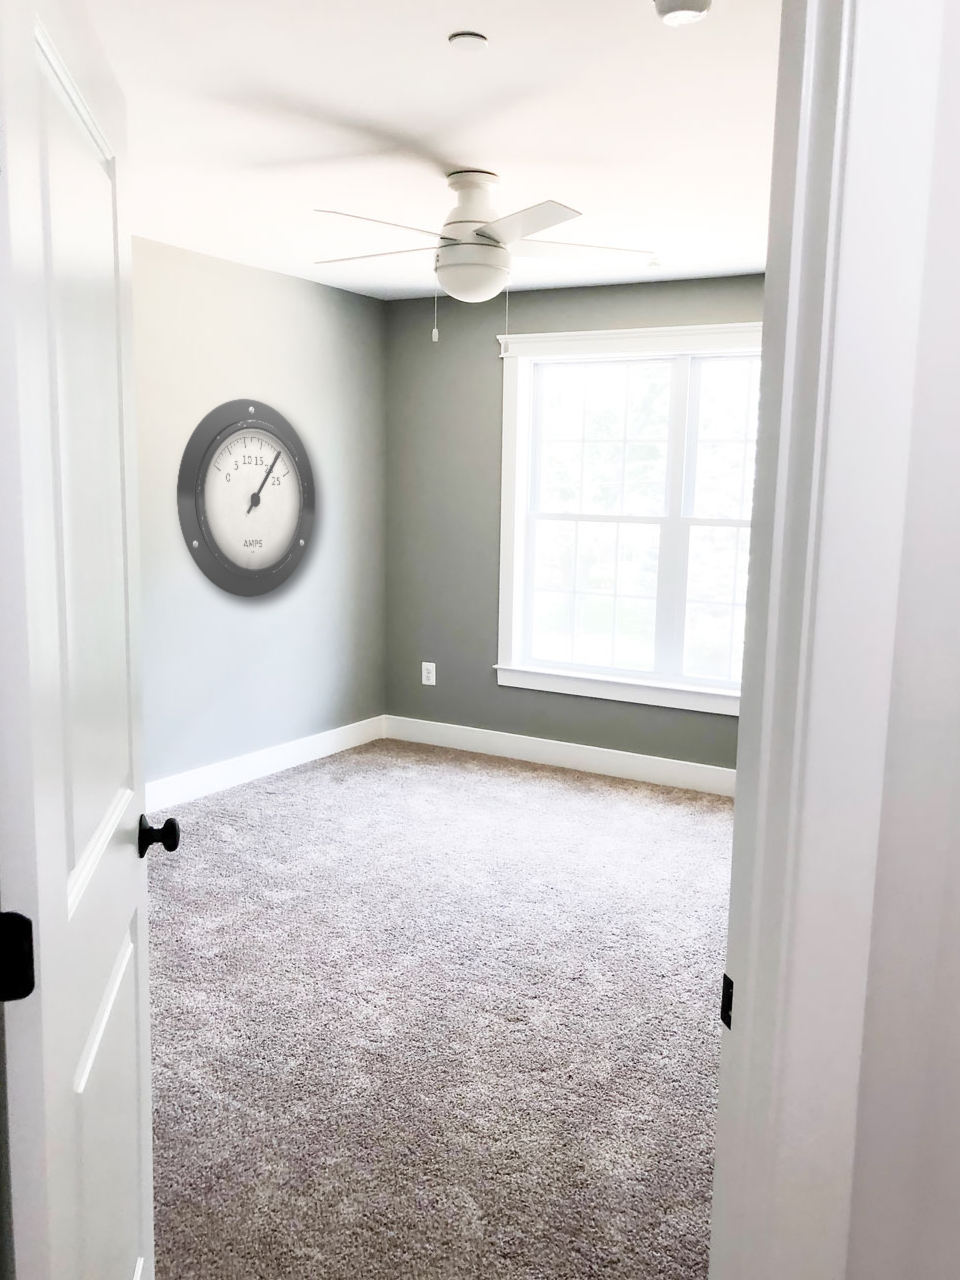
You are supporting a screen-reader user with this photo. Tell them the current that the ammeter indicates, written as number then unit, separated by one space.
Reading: 20 A
